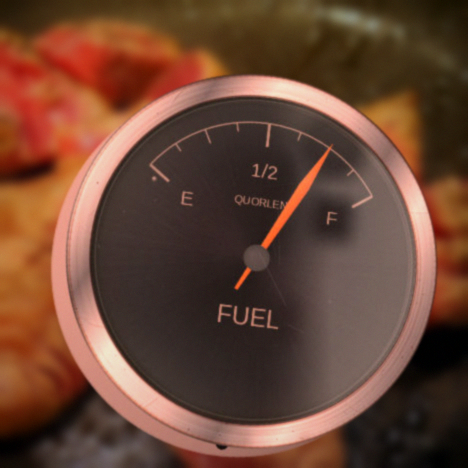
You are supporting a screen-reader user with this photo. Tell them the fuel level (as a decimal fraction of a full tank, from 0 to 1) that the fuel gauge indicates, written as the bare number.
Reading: 0.75
